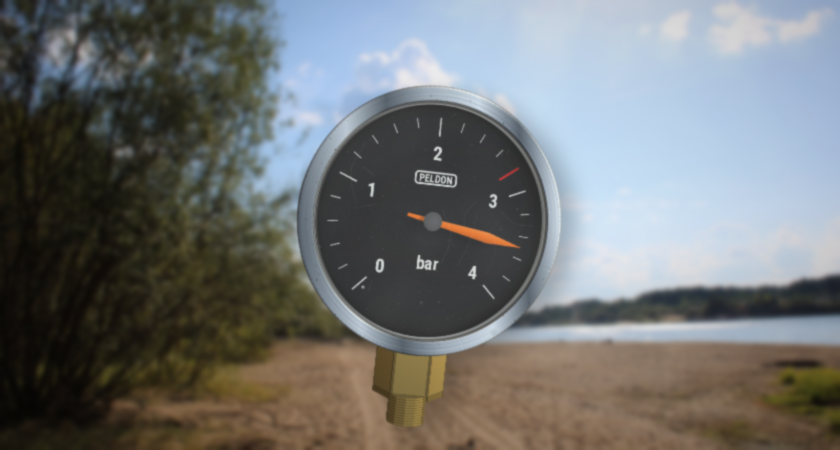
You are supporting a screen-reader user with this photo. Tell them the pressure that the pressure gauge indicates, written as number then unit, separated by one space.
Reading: 3.5 bar
